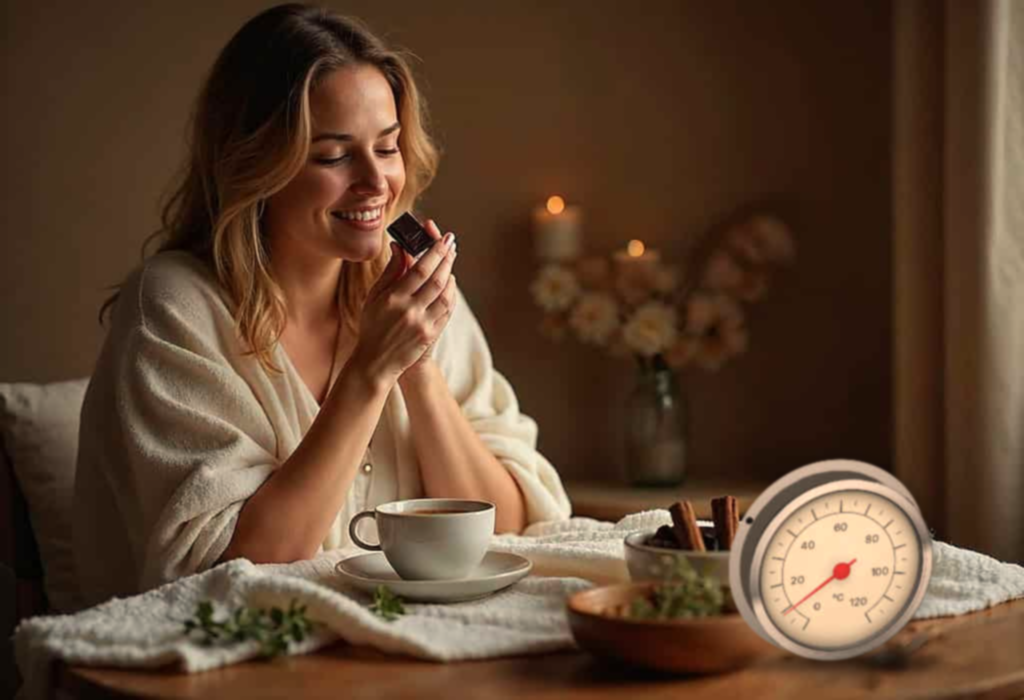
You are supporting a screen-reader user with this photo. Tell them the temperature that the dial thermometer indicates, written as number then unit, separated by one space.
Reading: 10 °C
